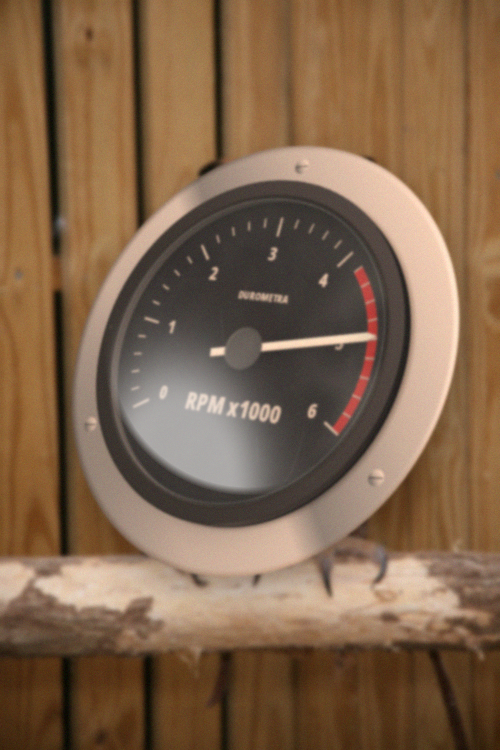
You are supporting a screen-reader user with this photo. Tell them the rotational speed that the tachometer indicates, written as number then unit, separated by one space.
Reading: 5000 rpm
